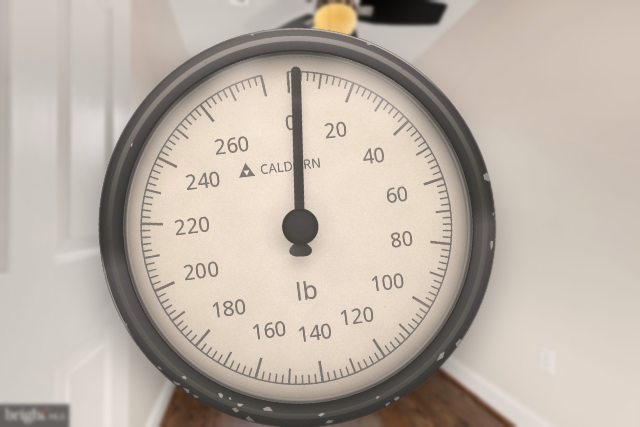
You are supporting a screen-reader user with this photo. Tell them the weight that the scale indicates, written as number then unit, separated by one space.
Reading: 2 lb
